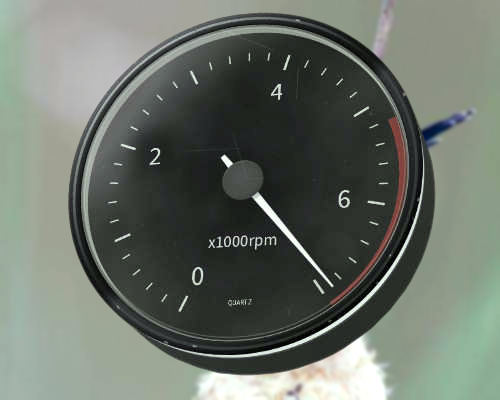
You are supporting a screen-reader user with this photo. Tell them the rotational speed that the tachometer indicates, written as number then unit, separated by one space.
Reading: 6900 rpm
